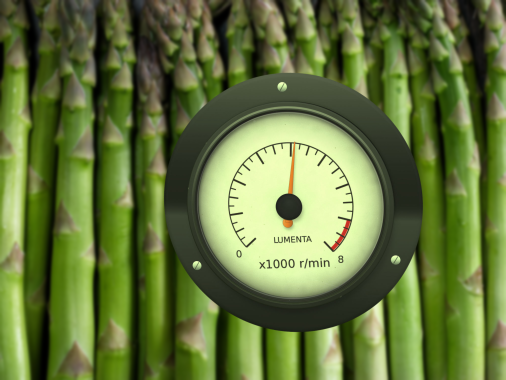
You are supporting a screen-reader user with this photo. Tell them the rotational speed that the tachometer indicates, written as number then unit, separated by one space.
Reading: 4125 rpm
